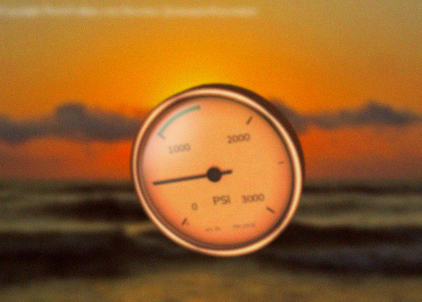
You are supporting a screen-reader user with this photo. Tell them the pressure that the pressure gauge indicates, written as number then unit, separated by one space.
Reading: 500 psi
